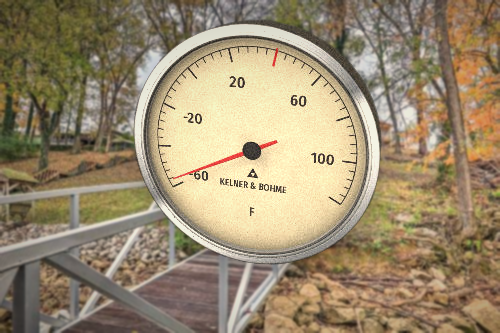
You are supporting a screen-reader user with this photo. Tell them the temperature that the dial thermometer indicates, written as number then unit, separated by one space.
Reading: -56 °F
